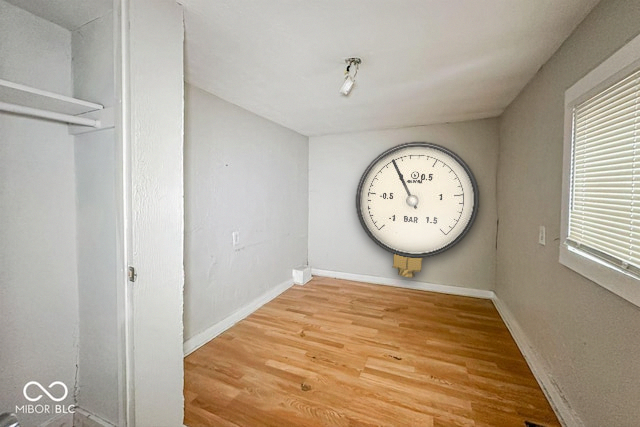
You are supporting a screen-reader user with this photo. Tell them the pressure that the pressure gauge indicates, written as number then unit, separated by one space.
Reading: 0 bar
